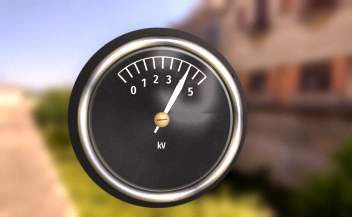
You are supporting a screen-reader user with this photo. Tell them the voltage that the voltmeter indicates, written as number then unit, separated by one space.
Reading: 4 kV
